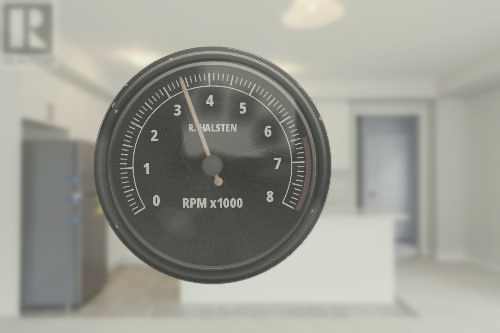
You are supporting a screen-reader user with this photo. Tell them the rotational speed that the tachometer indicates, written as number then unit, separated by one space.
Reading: 3400 rpm
